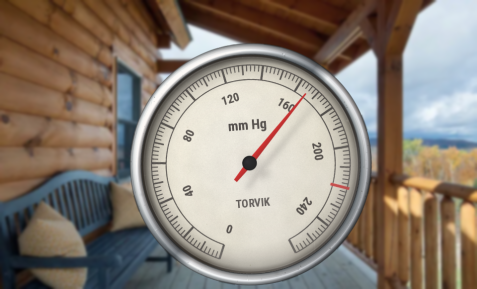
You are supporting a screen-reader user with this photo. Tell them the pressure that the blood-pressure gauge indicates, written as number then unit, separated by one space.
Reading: 166 mmHg
